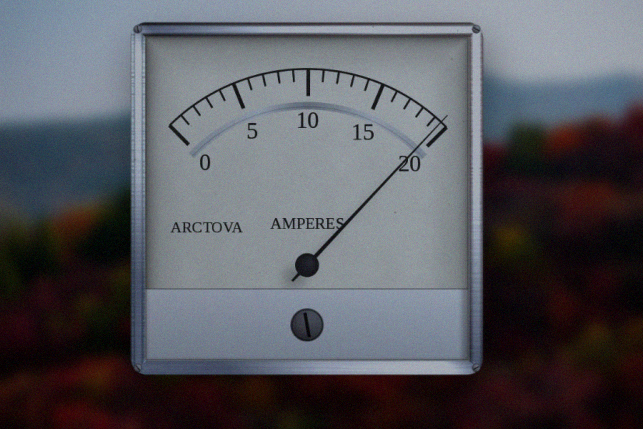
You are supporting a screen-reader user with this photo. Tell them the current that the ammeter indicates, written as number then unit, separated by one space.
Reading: 19.5 A
